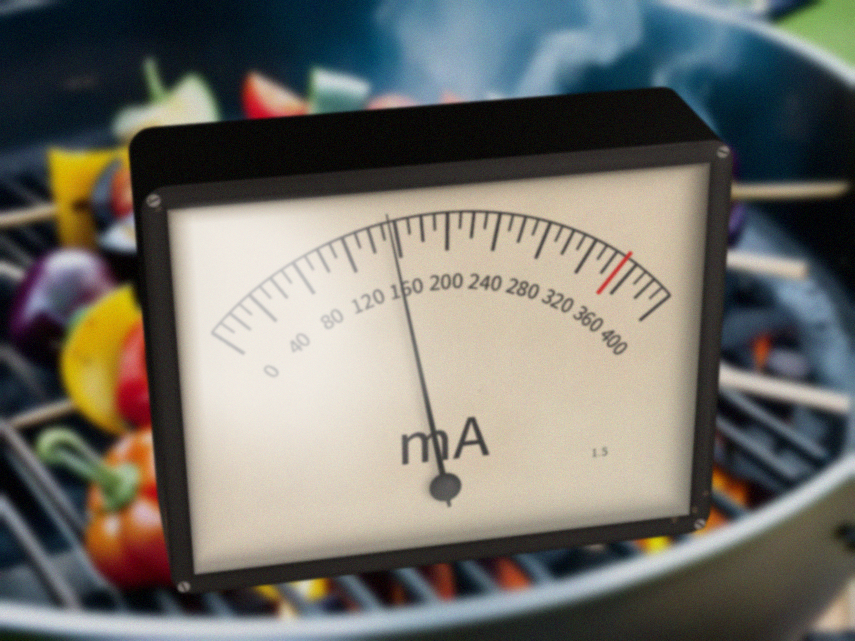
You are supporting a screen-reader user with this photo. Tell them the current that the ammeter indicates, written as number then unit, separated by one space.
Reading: 155 mA
